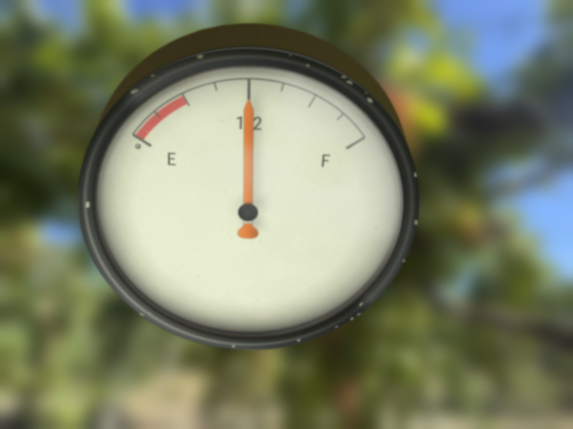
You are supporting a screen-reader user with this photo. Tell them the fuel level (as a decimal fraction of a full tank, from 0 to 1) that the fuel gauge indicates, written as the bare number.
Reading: 0.5
